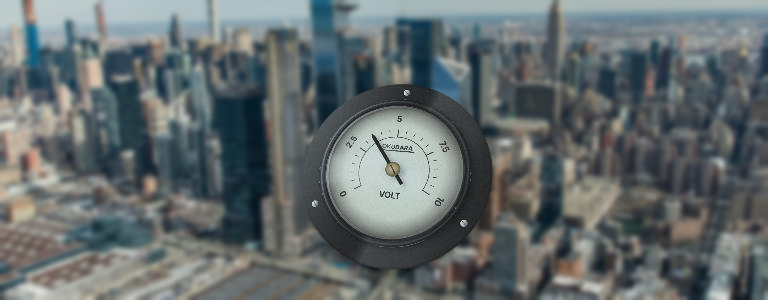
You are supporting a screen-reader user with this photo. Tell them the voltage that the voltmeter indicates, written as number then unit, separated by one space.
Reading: 3.5 V
